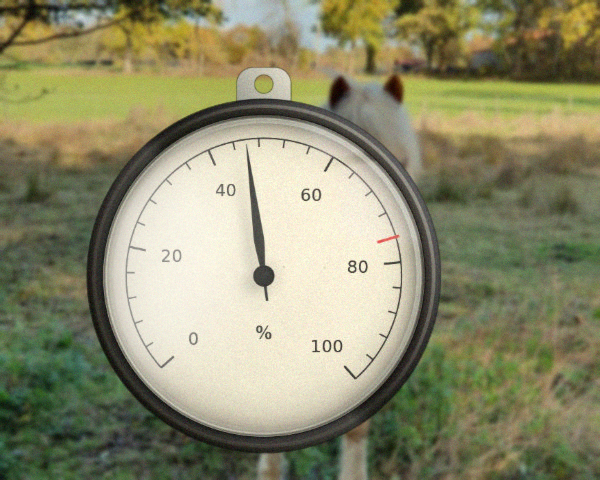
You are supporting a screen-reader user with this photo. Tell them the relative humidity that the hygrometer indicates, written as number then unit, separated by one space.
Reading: 46 %
